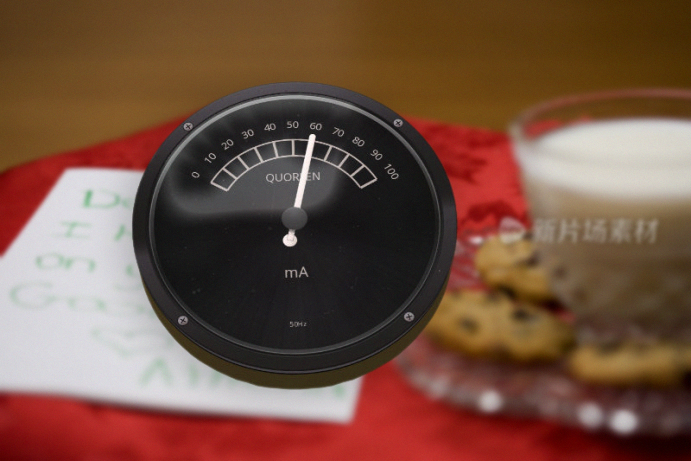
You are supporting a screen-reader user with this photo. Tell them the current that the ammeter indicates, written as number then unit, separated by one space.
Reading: 60 mA
